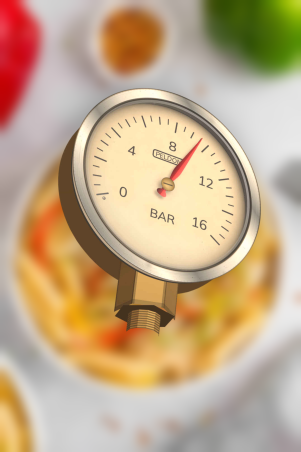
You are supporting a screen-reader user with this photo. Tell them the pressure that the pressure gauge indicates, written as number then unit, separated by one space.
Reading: 9.5 bar
